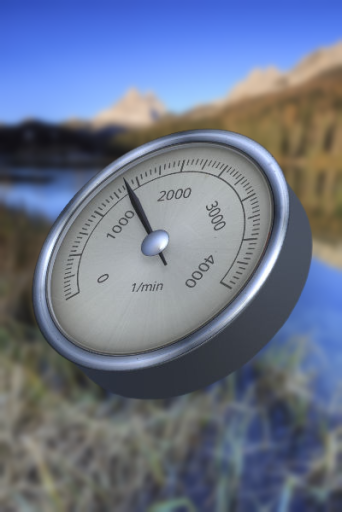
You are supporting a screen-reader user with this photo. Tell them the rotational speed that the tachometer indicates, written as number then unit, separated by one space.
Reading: 1400 rpm
